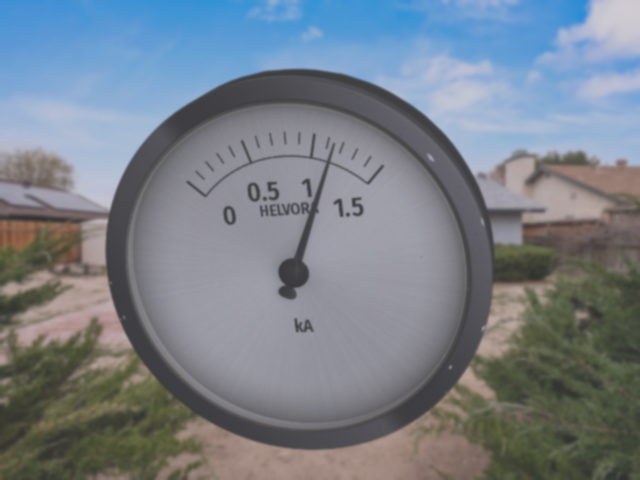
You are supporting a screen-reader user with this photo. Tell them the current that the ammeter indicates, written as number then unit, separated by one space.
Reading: 1.15 kA
